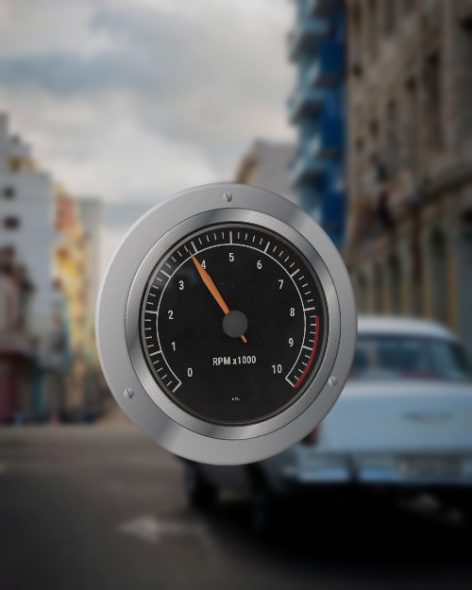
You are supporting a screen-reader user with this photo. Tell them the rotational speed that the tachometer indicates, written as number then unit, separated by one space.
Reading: 3800 rpm
